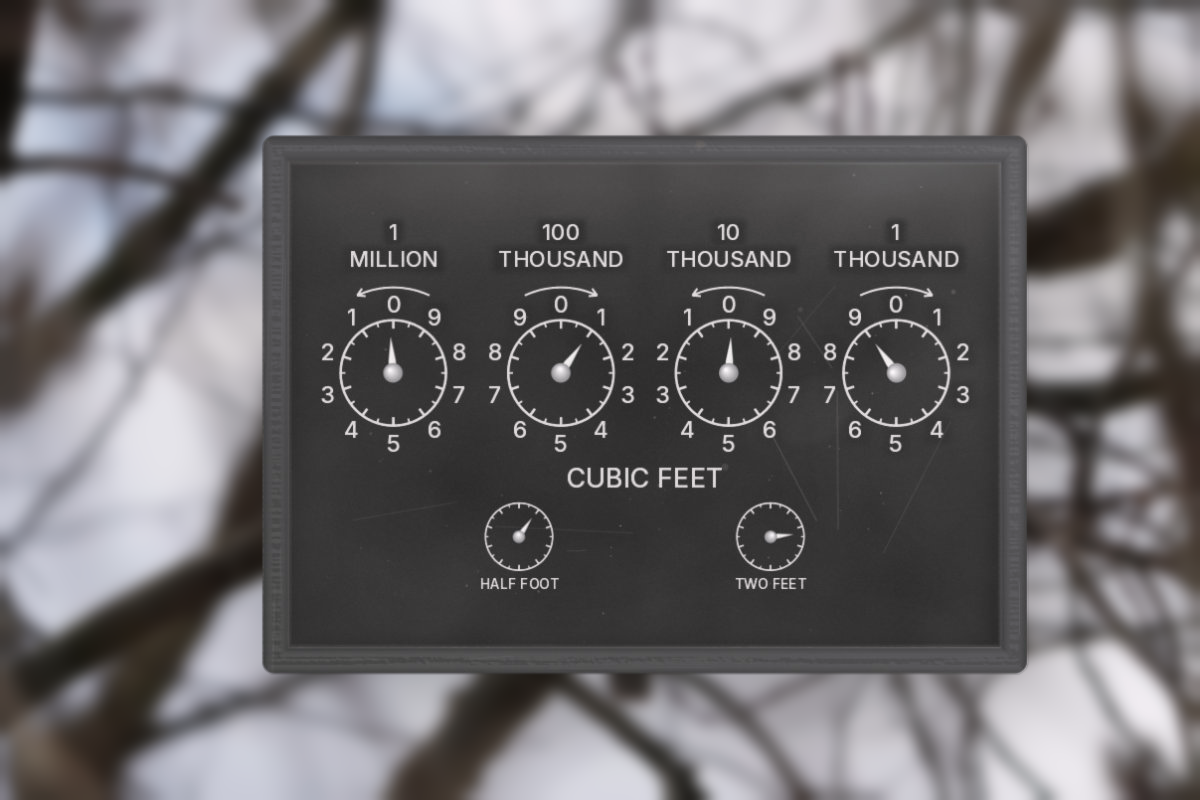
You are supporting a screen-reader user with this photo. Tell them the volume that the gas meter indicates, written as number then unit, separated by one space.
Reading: 9900 ft³
